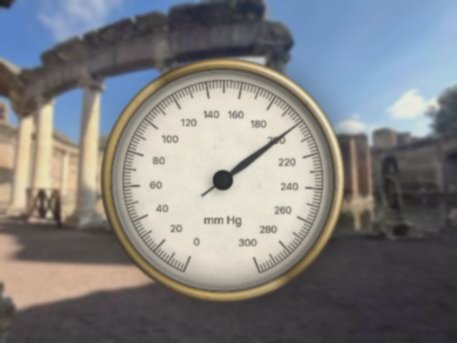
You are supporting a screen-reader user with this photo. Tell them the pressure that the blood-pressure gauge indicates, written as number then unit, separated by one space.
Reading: 200 mmHg
